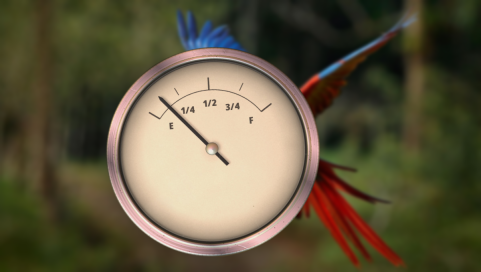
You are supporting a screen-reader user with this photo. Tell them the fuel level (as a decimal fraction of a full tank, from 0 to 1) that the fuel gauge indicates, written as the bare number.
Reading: 0.125
